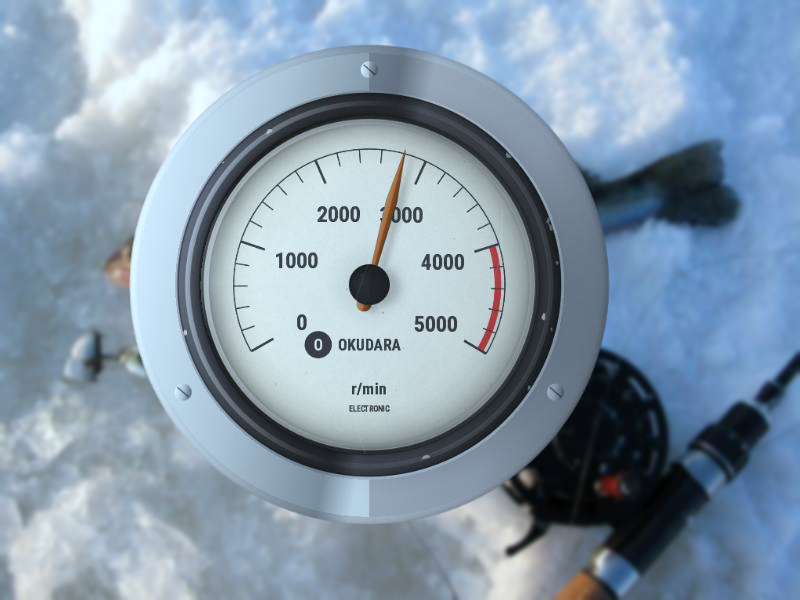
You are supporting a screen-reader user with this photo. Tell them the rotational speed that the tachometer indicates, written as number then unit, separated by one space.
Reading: 2800 rpm
